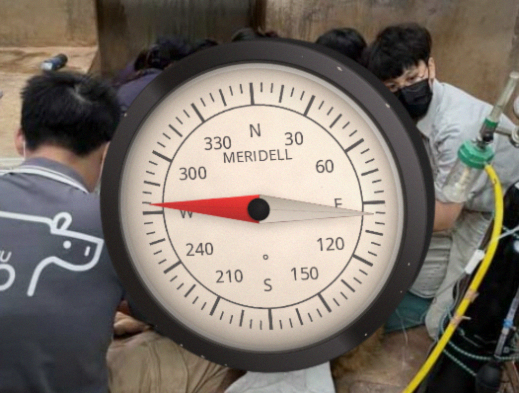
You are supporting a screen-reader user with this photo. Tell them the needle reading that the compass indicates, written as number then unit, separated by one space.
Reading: 275 °
